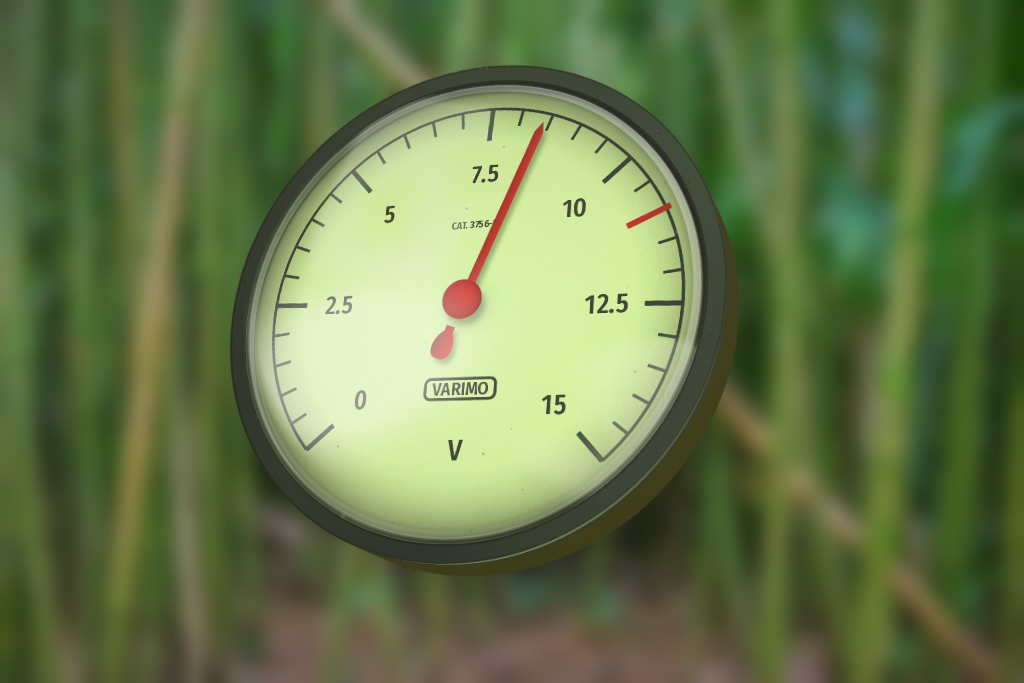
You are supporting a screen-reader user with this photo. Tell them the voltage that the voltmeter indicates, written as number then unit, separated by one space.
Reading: 8.5 V
